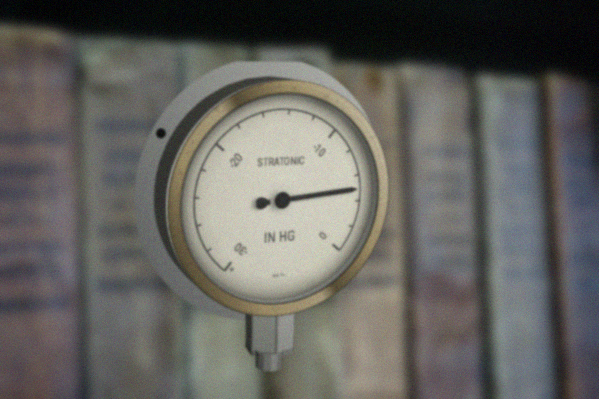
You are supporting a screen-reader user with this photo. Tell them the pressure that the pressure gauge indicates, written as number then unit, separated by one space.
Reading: -5 inHg
